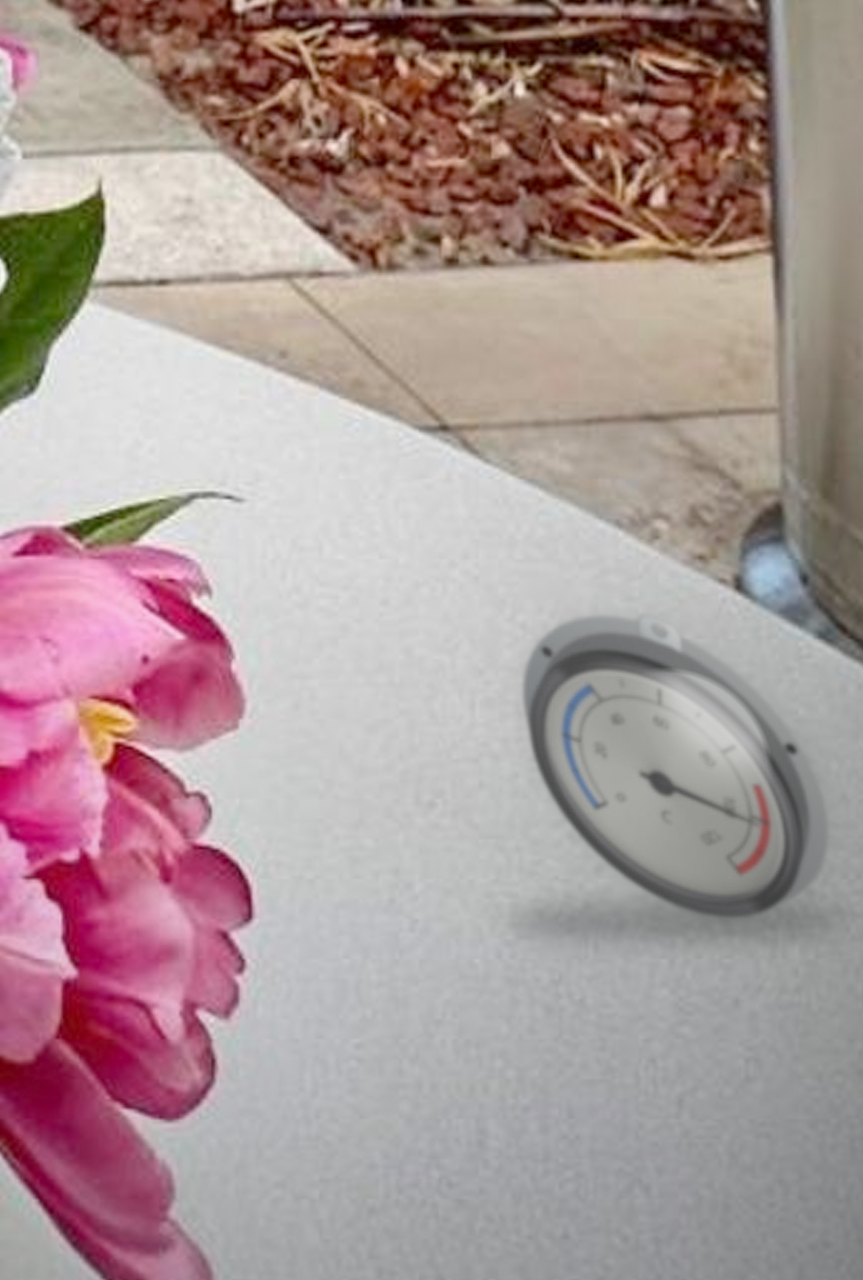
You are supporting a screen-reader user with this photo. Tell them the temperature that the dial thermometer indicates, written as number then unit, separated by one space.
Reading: 100 °C
